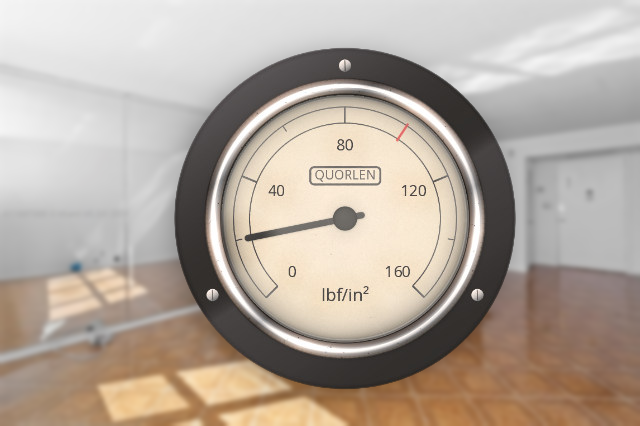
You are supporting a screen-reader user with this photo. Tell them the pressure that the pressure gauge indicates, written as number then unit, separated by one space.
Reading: 20 psi
